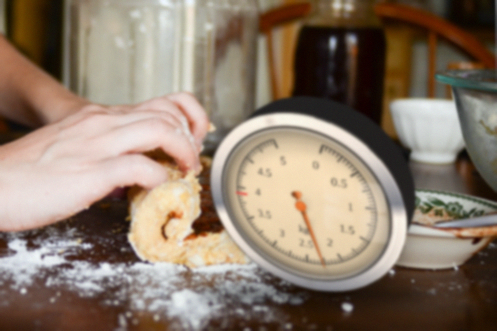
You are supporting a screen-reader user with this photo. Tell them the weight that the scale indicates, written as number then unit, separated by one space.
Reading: 2.25 kg
